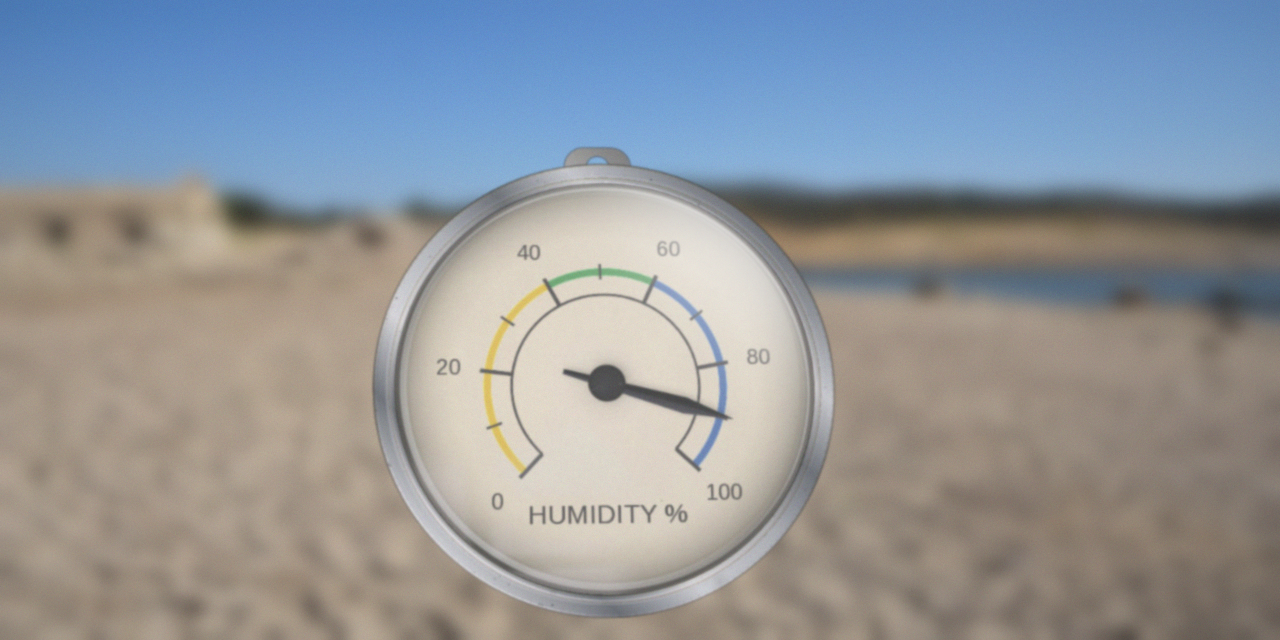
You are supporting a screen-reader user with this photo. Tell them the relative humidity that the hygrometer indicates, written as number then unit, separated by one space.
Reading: 90 %
